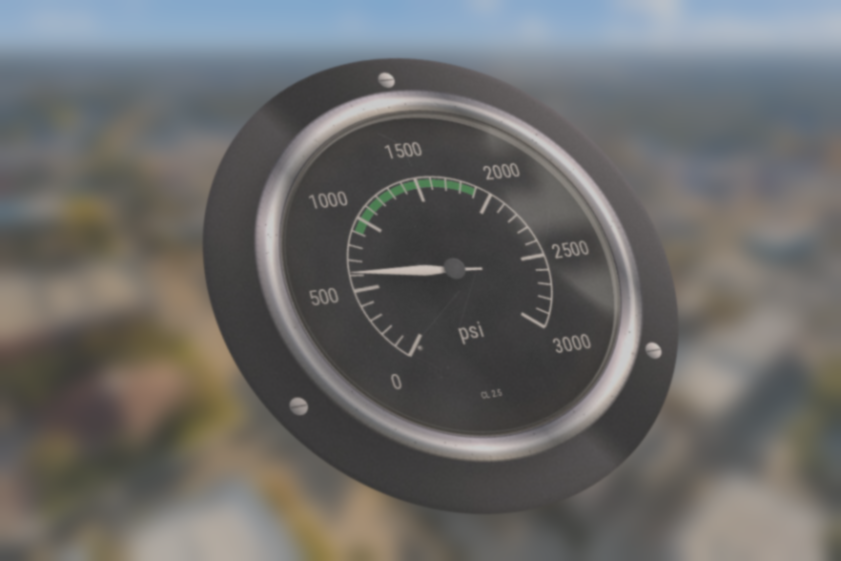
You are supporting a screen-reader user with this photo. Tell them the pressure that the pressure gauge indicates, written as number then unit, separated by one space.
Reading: 600 psi
